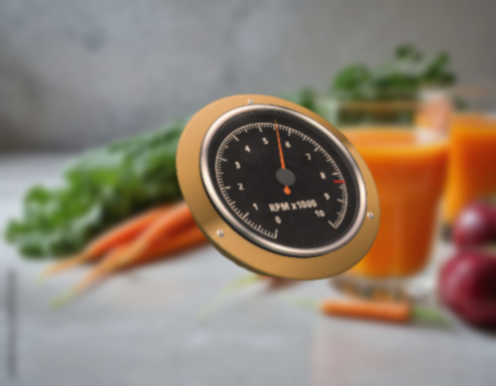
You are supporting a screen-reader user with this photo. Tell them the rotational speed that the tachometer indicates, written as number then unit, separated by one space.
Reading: 5500 rpm
